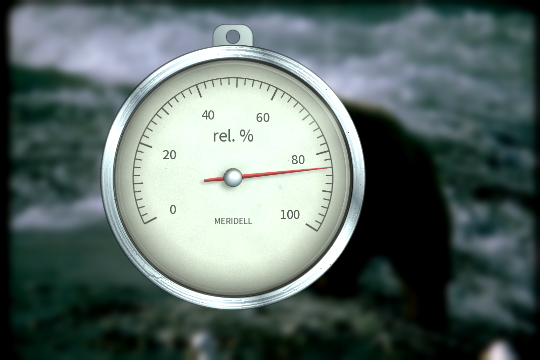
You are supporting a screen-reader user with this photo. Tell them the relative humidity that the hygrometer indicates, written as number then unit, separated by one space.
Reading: 84 %
